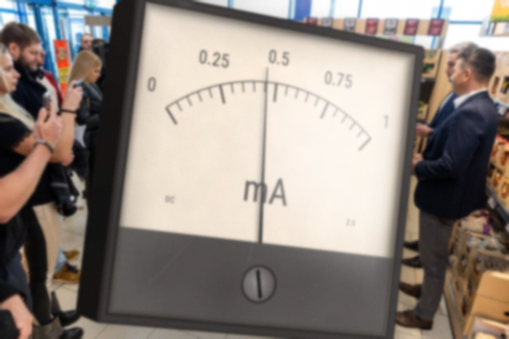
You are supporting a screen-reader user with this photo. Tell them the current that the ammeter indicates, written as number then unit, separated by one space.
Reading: 0.45 mA
